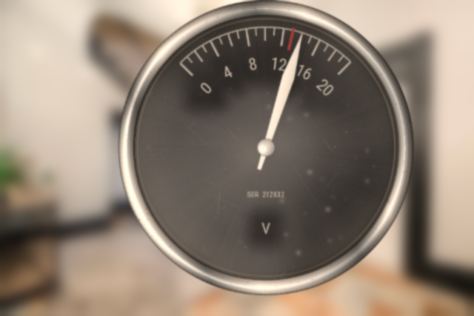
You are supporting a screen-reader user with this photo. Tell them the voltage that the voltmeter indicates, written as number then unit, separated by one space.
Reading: 14 V
